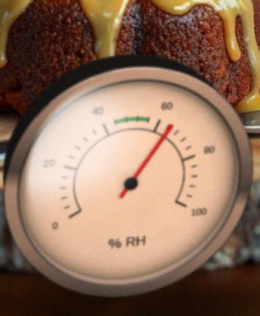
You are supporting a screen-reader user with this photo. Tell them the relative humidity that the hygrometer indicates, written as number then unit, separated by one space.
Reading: 64 %
